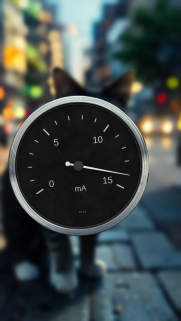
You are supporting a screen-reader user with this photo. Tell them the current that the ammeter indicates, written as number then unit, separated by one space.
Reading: 14 mA
